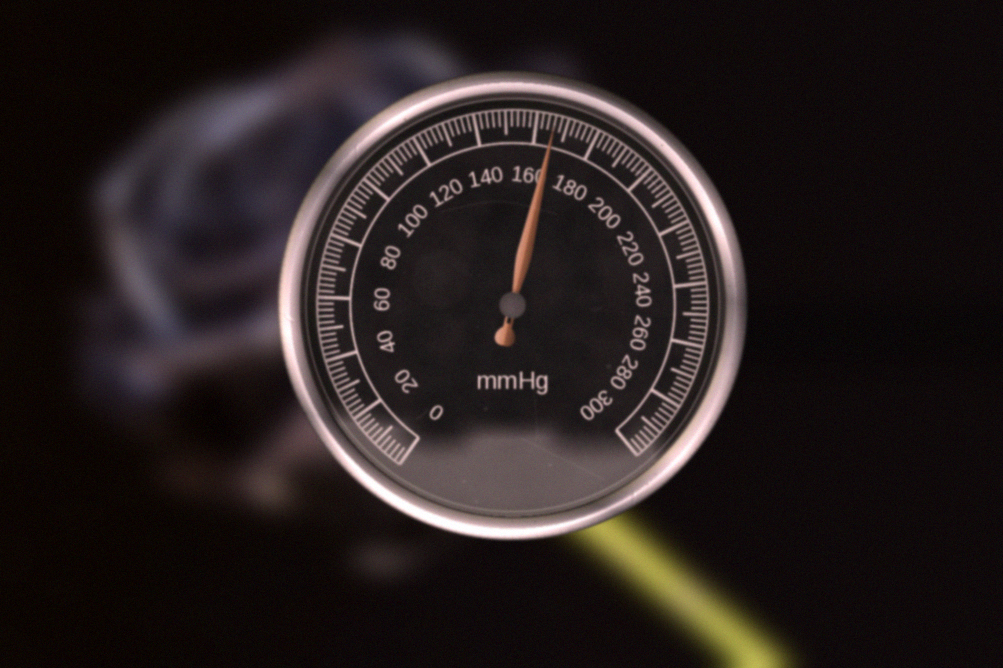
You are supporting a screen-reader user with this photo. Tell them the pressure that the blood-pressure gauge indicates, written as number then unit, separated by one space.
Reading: 166 mmHg
